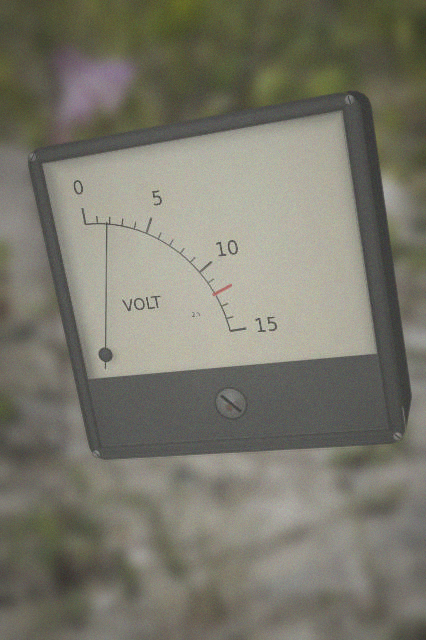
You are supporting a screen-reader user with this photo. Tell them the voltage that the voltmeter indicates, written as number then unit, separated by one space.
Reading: 2 V
